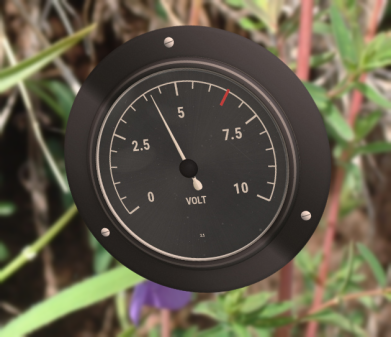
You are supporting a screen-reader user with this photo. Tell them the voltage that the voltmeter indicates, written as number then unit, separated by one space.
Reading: 4.25 V
